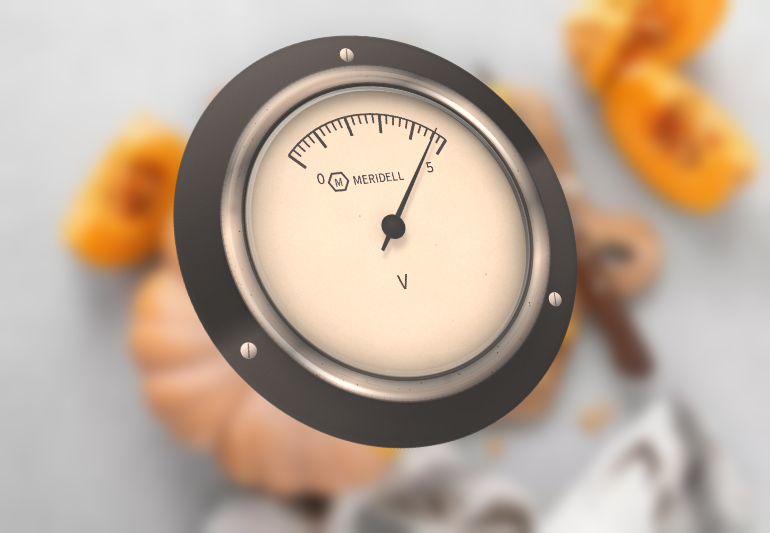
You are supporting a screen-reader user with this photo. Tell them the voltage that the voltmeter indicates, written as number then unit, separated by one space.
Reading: 4.6 V
